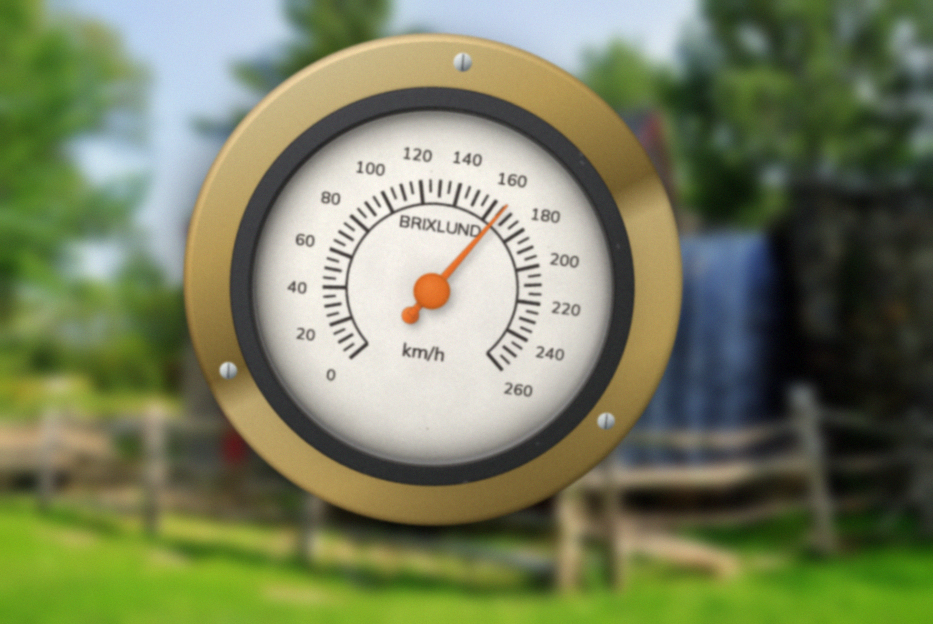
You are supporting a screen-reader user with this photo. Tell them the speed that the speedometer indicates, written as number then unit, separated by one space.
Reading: 165 km/h
